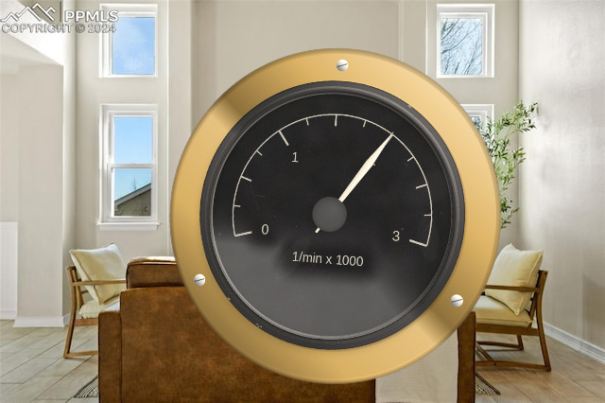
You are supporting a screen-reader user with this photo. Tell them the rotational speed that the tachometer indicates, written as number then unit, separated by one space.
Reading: 2000 rpm
